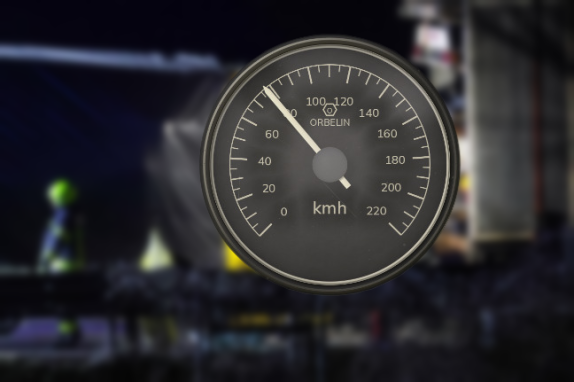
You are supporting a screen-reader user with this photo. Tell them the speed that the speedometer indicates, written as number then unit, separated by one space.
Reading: 77.5 km/h
